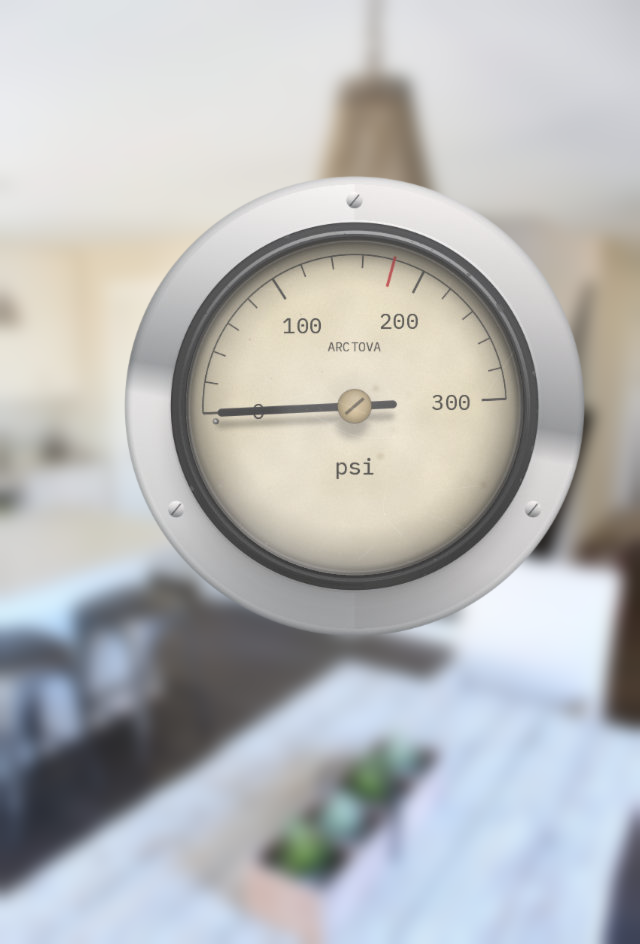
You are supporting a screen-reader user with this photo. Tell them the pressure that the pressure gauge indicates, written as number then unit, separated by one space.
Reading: 0 psi
